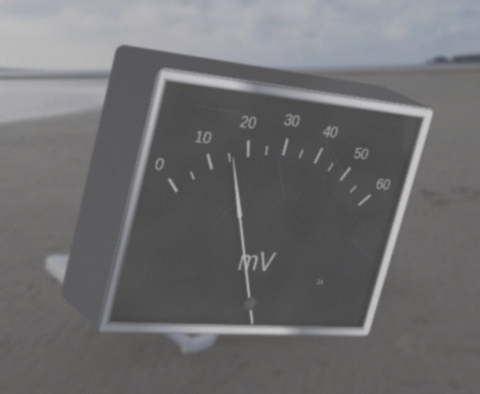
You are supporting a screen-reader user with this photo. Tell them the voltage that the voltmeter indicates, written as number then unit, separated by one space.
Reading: 15 mV
